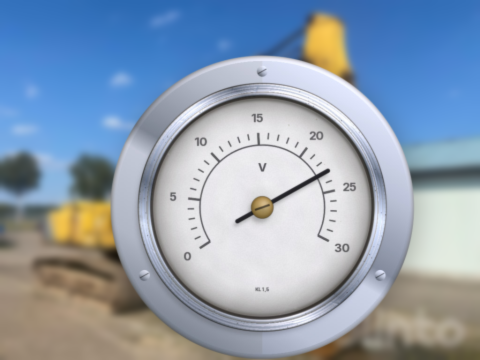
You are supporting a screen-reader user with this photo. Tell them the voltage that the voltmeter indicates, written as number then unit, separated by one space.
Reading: 23 V
